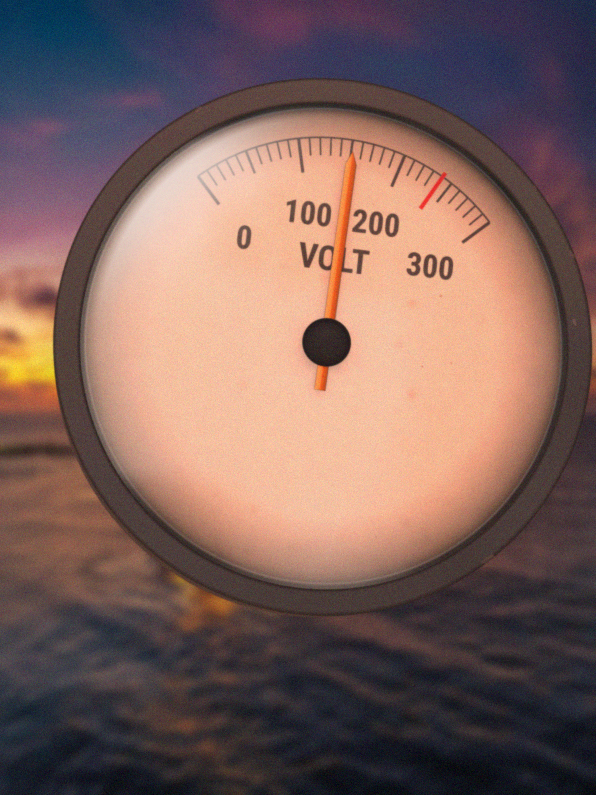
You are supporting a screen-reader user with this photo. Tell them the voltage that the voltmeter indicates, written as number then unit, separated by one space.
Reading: 150 V
